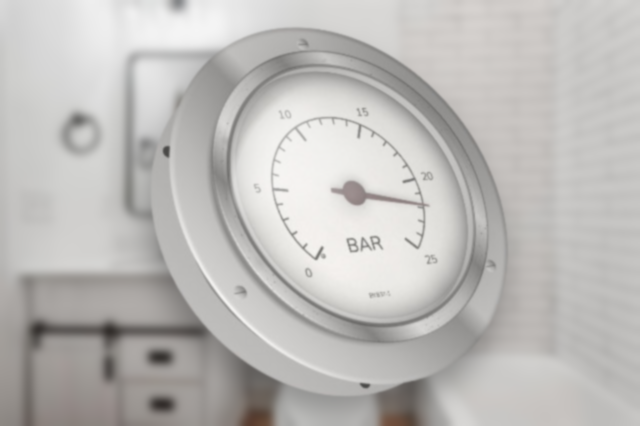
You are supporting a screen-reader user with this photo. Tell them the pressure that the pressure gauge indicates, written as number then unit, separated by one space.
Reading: 22 bar
